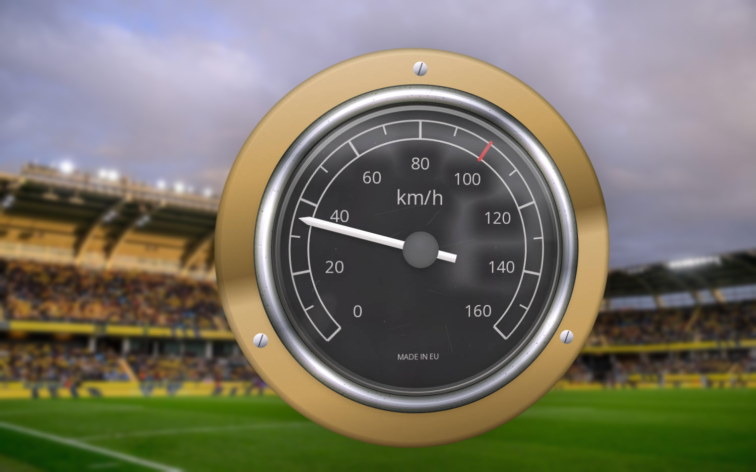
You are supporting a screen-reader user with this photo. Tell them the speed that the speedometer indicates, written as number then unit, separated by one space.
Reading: 35 km/h
